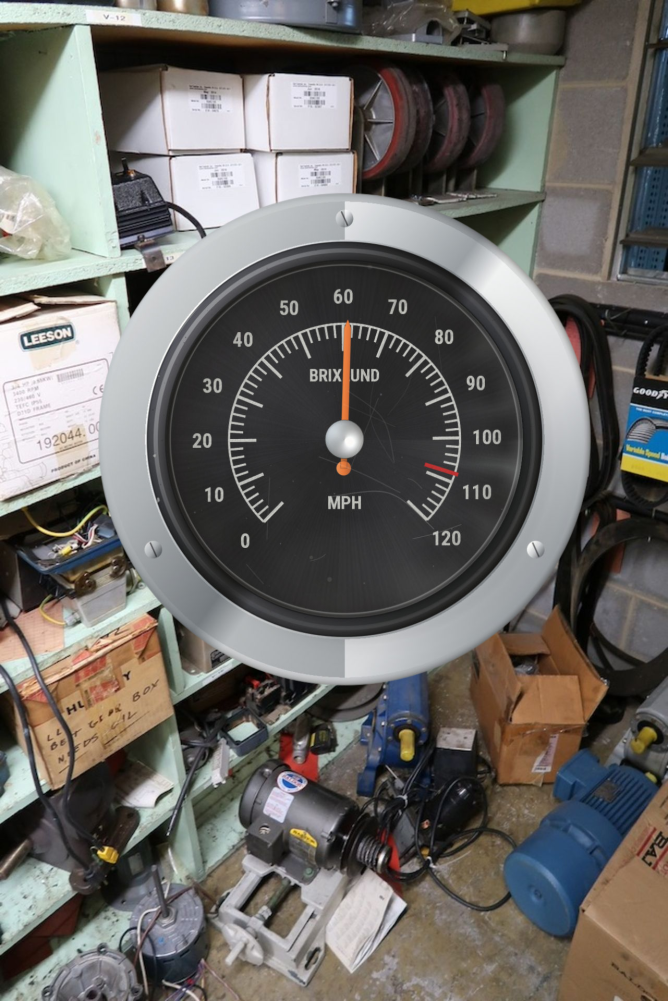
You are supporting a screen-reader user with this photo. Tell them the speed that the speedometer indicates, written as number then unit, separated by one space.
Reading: 61 mph
